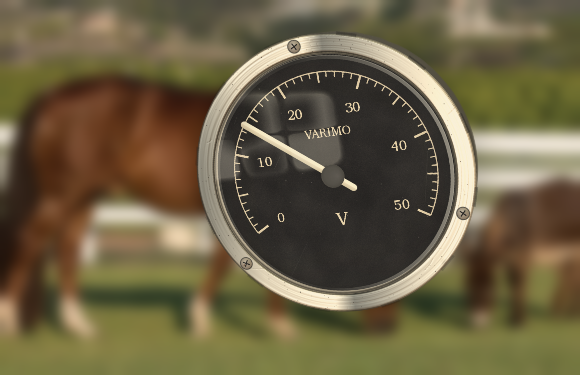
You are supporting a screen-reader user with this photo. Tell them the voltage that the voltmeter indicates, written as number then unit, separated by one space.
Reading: 14 V
